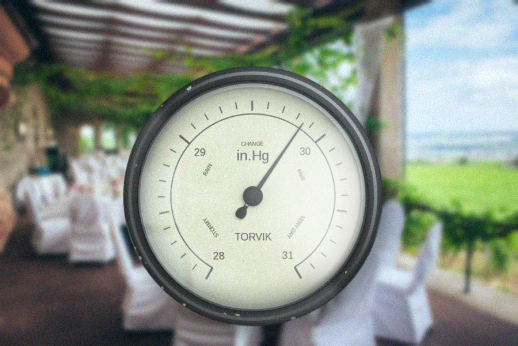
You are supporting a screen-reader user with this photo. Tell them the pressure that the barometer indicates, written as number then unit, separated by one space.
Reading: 29.85 inHg
